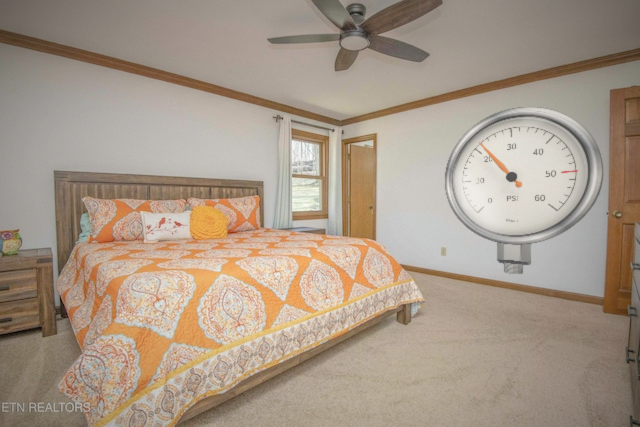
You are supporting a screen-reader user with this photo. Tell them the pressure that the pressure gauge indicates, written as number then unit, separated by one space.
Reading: 22 psi
